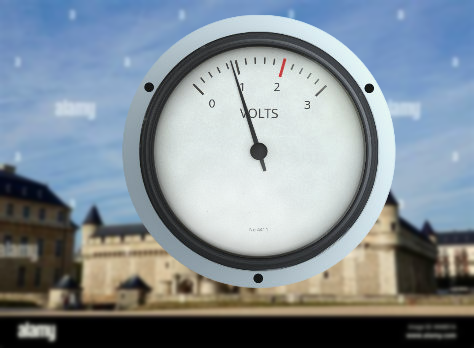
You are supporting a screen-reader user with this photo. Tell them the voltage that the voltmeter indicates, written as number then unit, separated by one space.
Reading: 0.9 V
